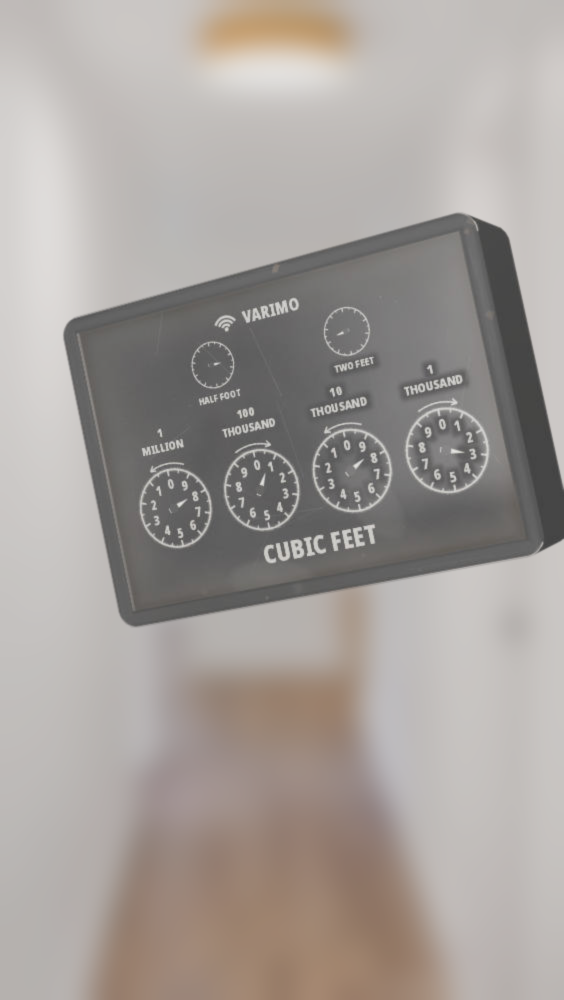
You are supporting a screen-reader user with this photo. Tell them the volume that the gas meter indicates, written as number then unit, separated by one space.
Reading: 808300 ft³
